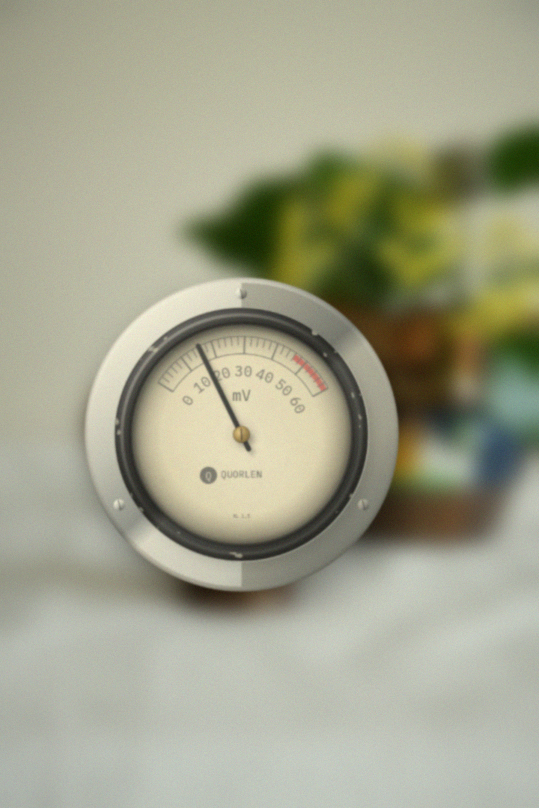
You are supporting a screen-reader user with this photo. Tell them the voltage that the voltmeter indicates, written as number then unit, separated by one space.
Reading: 16 mV
